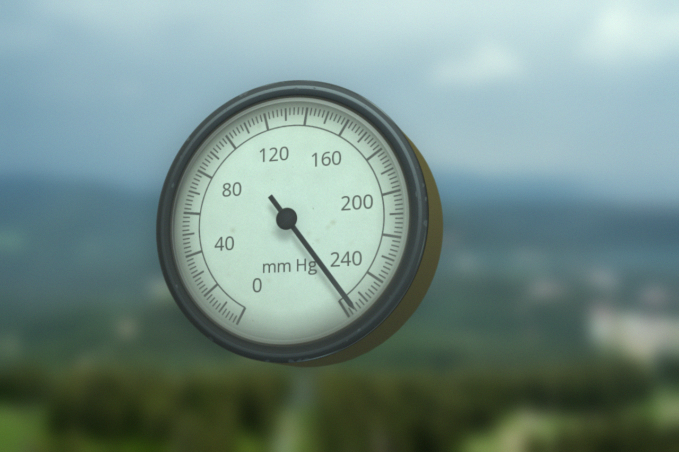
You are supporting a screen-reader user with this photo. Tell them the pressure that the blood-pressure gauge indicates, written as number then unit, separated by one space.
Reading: 256 mmHg
